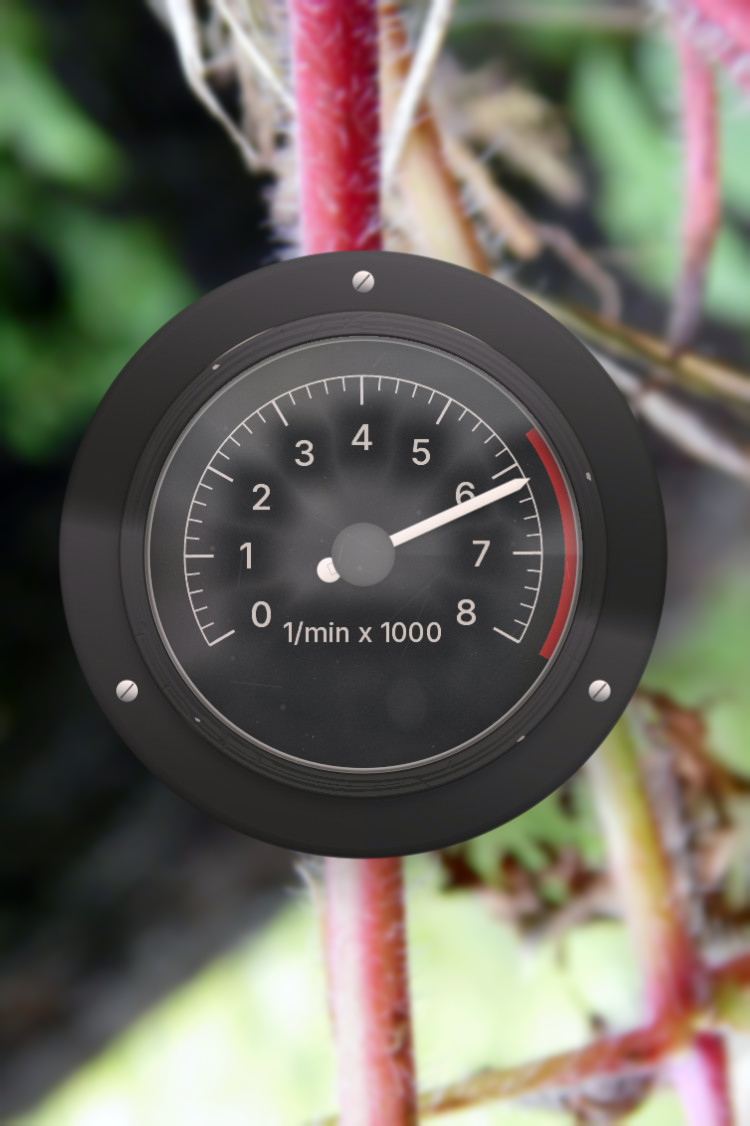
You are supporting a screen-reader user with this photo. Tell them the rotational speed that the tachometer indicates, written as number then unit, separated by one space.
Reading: 6200 rpm
